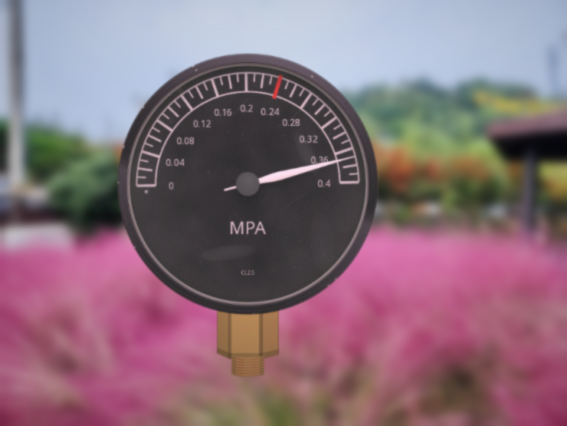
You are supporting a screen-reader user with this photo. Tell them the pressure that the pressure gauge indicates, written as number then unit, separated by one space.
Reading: 0.37 MPa
